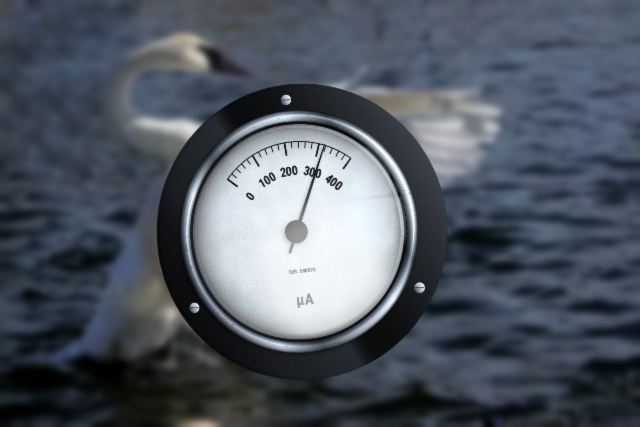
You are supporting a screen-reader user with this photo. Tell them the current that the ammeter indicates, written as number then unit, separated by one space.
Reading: 320 µA
